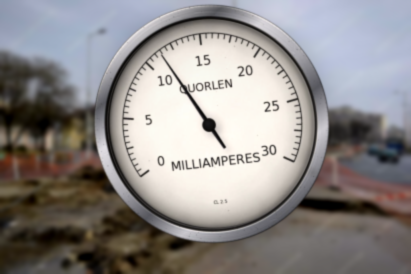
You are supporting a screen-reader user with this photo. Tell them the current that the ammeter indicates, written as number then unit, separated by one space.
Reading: 11.5 mA
